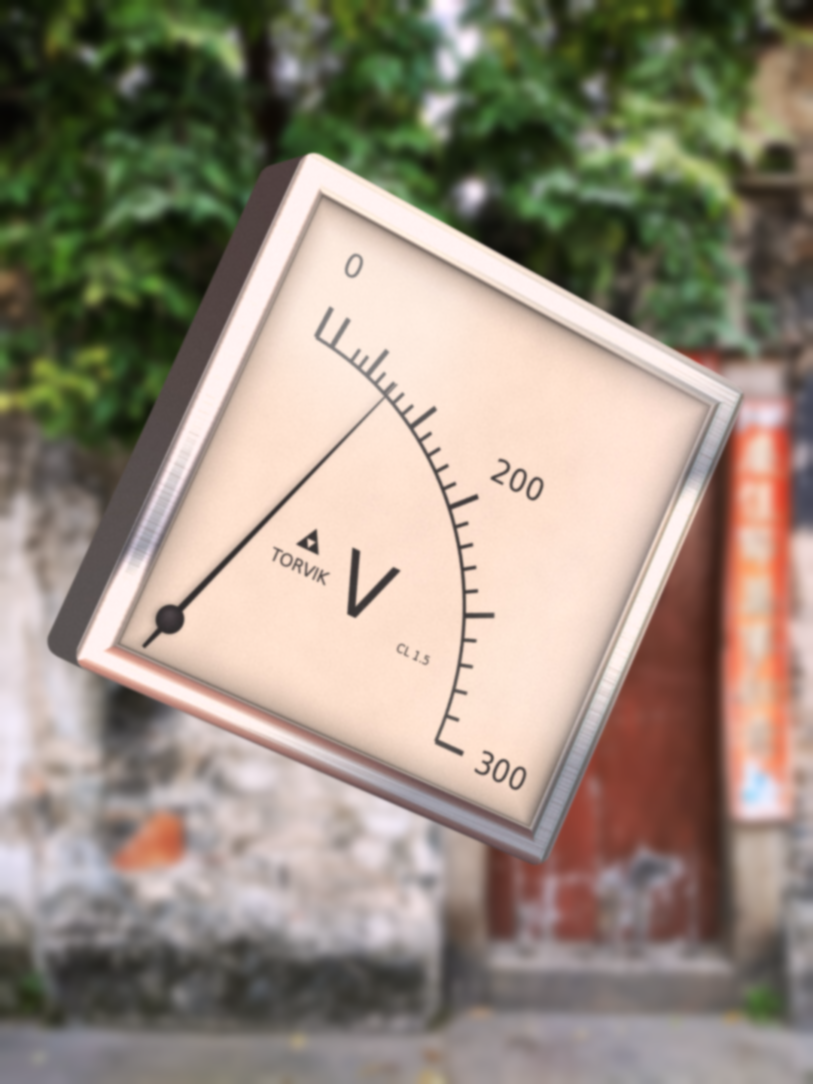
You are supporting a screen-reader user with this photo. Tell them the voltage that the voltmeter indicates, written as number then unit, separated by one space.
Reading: 120 V
